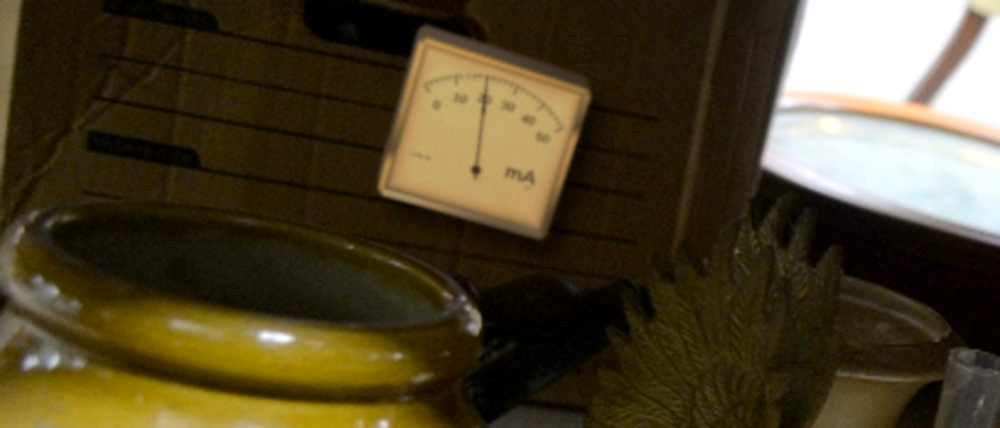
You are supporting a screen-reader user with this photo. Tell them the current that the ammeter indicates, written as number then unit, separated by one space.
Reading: 20 mA
